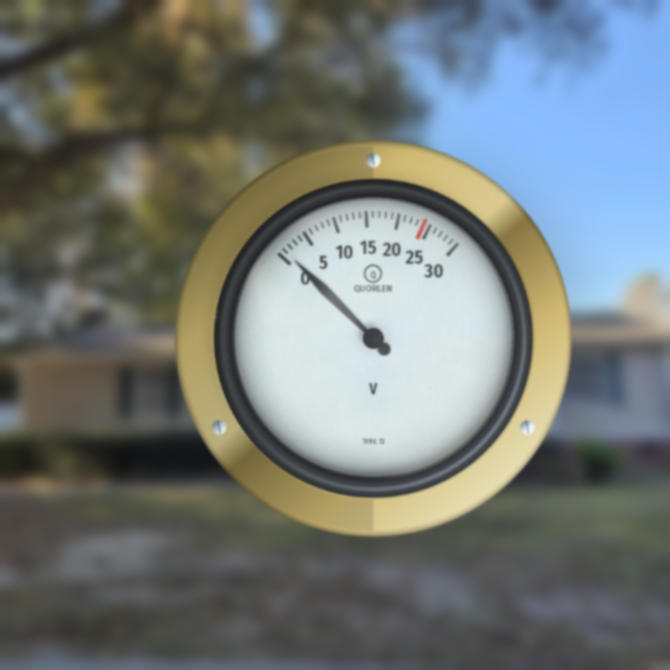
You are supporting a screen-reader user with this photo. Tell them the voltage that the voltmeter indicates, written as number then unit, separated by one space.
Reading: 1 V
